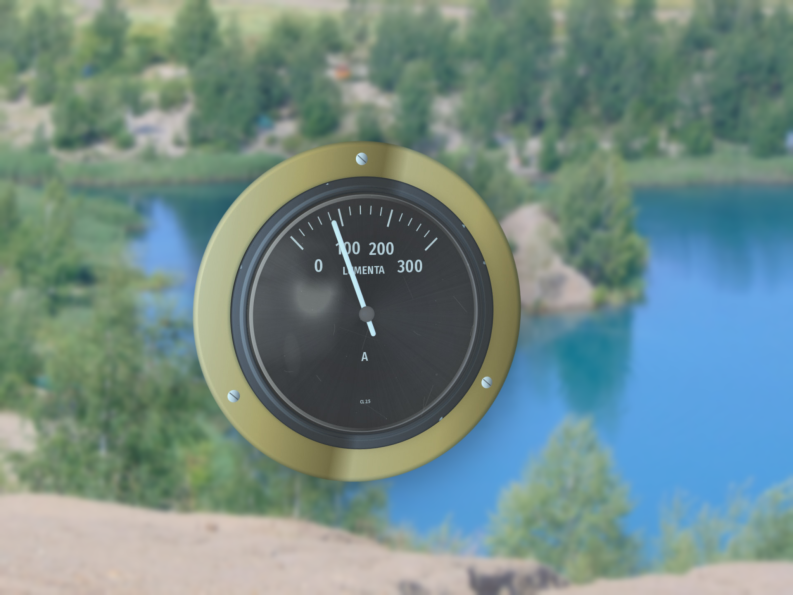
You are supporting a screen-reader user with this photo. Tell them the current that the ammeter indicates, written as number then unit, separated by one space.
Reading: 80 A
